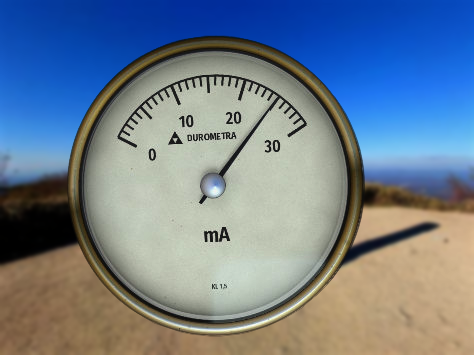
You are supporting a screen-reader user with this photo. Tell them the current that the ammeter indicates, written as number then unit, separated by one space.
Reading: 25 mA
